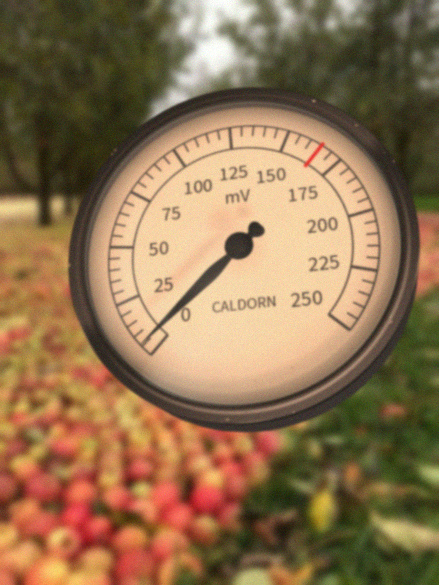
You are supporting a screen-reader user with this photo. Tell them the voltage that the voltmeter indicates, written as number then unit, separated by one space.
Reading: 5 mV
